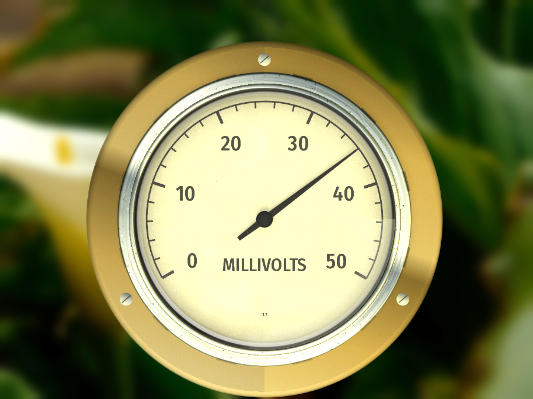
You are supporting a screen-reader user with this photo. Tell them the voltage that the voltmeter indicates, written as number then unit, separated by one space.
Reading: 36 mV
